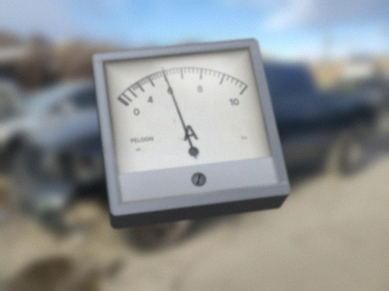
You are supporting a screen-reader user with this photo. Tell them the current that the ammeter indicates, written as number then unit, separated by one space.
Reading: 6 A
